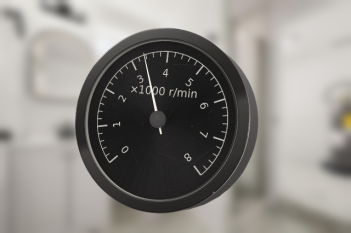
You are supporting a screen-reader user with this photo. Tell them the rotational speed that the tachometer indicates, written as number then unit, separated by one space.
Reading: 3400 rpm
